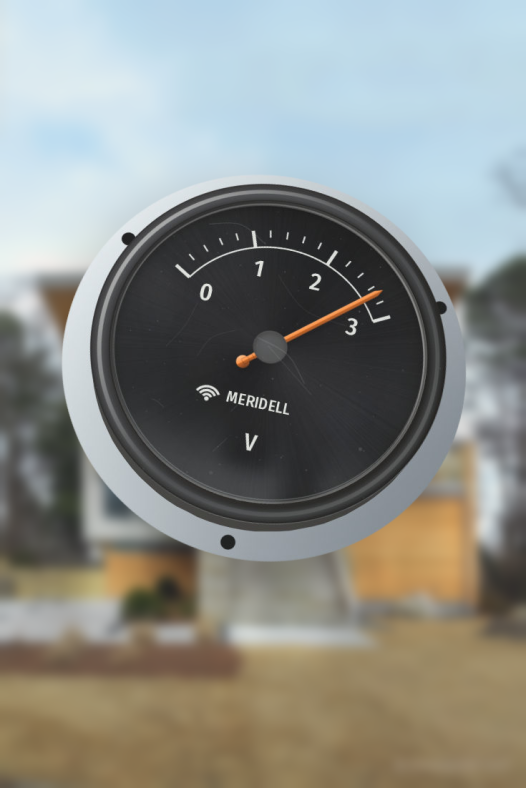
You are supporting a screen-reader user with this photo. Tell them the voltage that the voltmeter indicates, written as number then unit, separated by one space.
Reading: 2.7 V
